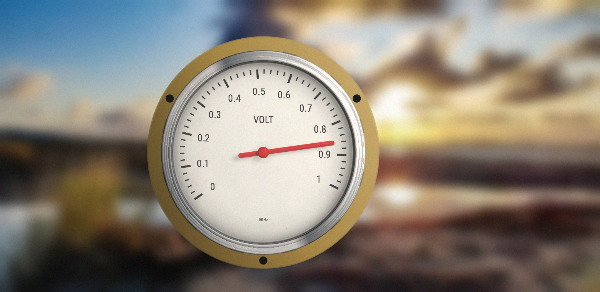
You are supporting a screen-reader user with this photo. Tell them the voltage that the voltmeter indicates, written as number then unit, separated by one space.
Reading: 0.86 V
